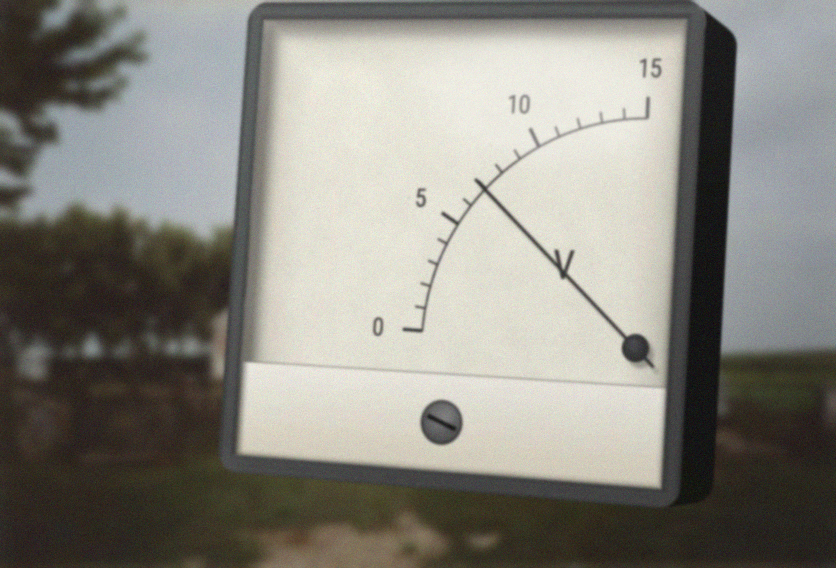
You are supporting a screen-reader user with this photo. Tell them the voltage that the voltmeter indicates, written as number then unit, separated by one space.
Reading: 7 V
